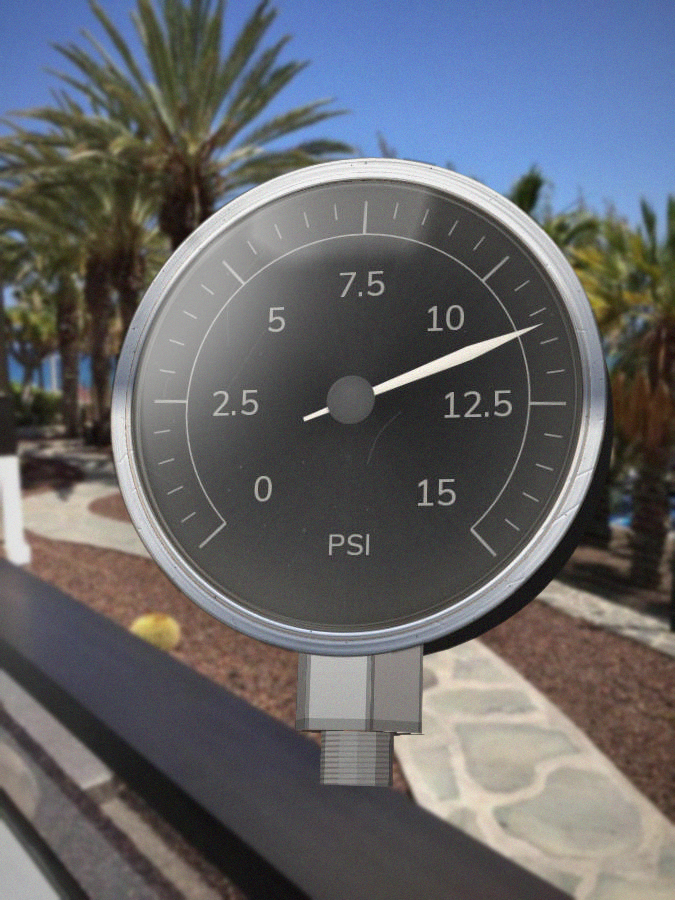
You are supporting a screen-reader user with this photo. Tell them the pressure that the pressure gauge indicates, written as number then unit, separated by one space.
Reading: 11.25 psi
